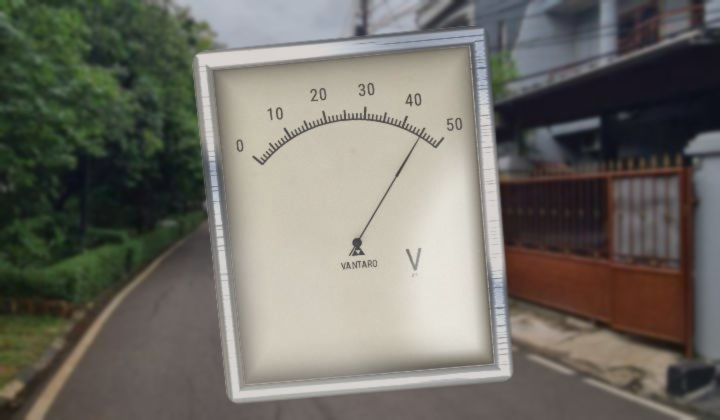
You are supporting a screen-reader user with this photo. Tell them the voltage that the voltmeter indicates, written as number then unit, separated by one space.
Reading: 45 V
